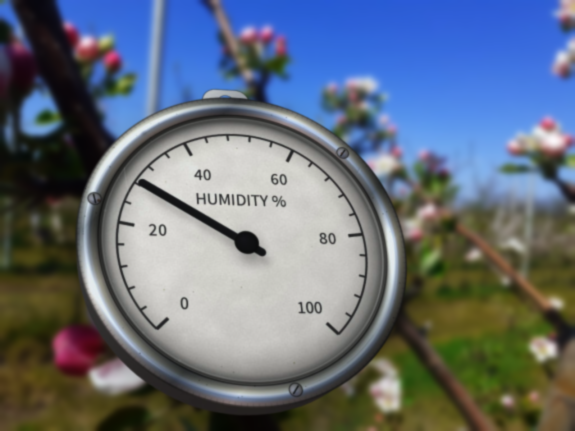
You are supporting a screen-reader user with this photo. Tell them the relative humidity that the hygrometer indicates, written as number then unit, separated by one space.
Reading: 28 %
